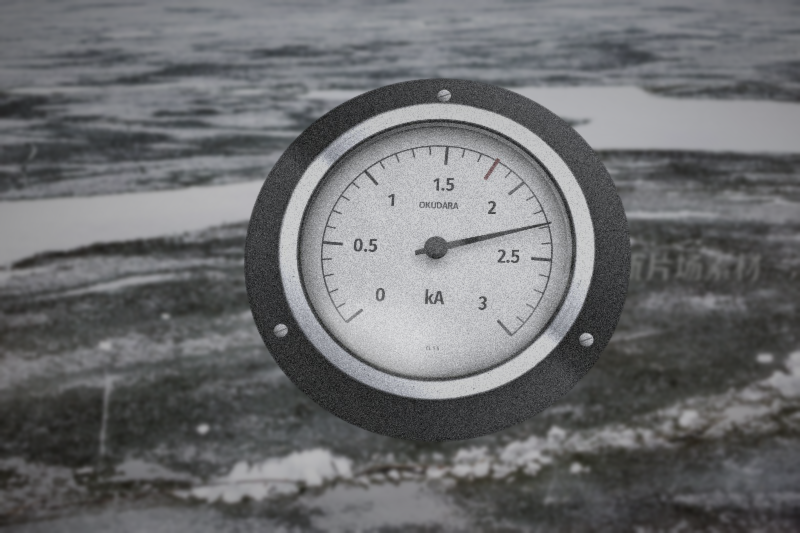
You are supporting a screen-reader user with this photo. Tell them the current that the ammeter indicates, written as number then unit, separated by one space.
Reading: 2.3 kA
